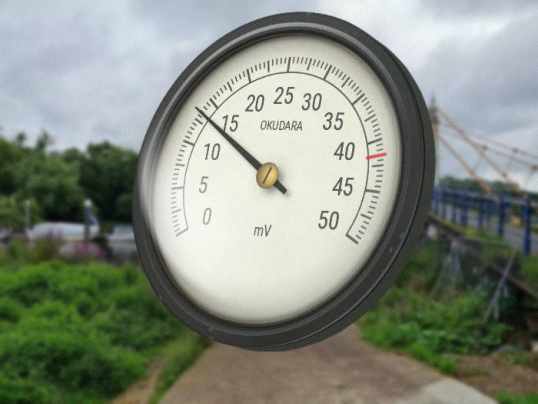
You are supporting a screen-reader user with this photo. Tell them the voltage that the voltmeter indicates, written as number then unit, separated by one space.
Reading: 13.5 mV
